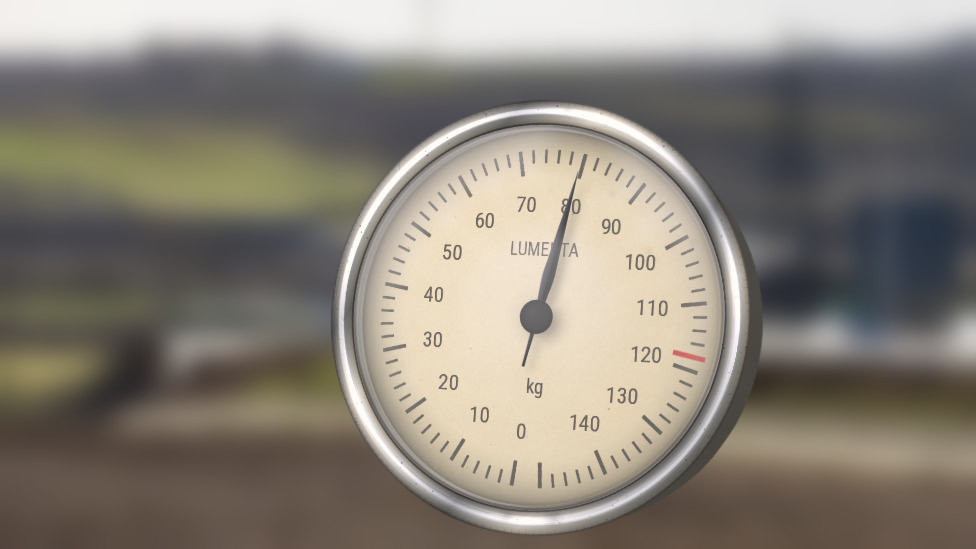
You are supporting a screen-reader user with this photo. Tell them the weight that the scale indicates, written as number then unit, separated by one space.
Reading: 80 kg
